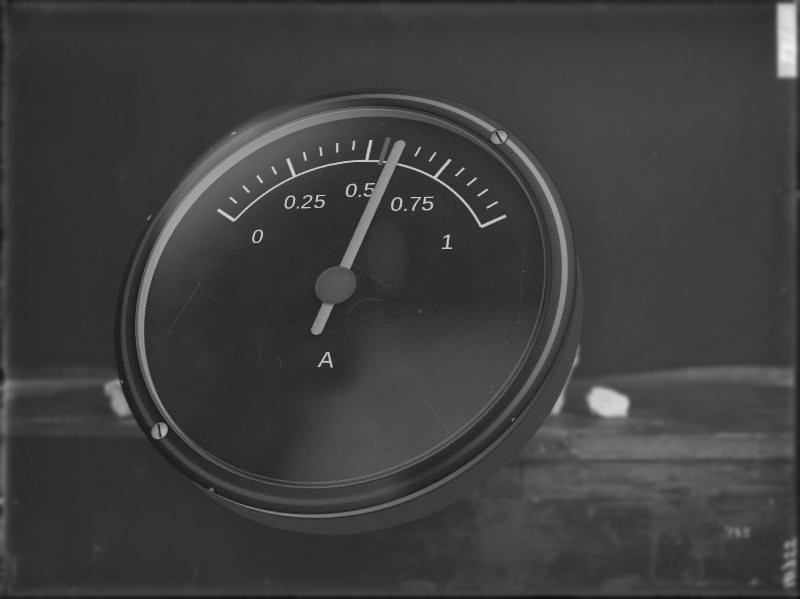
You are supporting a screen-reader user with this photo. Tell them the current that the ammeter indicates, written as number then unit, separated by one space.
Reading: 0.6 A
